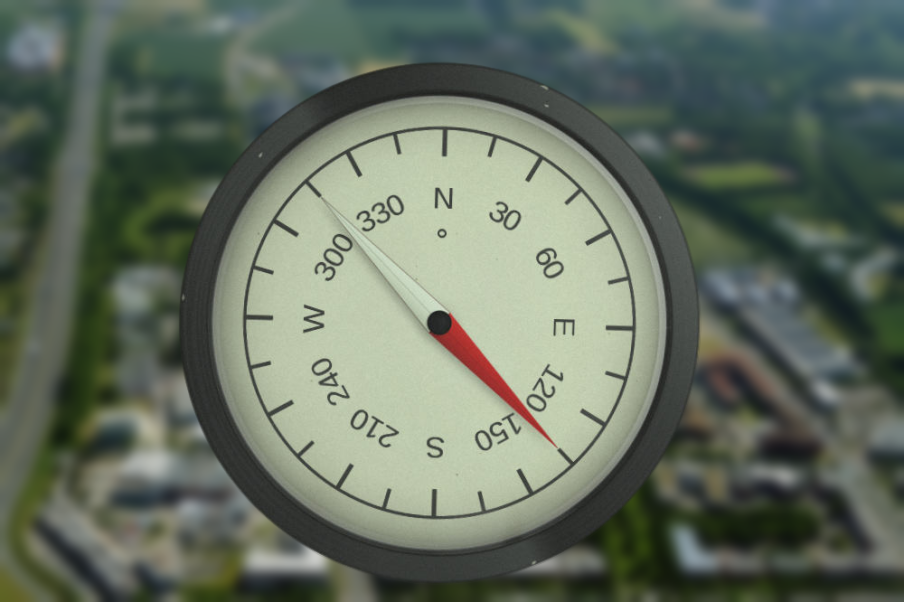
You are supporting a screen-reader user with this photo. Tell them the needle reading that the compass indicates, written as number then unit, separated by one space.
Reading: 135 °
